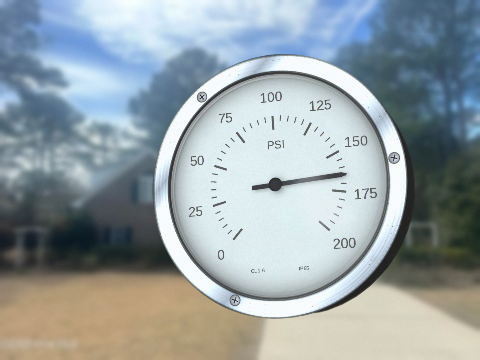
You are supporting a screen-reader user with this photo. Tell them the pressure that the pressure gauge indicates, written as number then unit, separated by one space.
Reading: 165 psi
